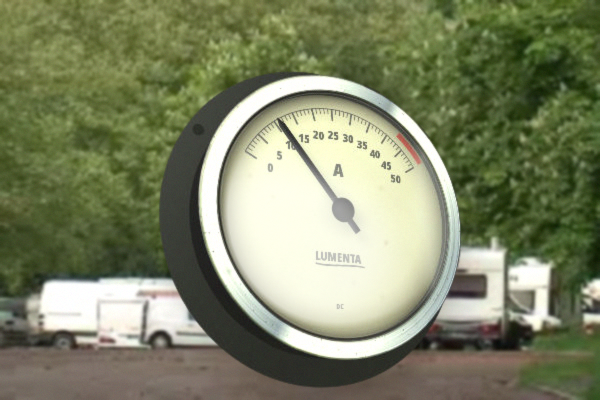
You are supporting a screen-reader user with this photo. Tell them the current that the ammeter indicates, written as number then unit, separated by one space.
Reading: 10 A
